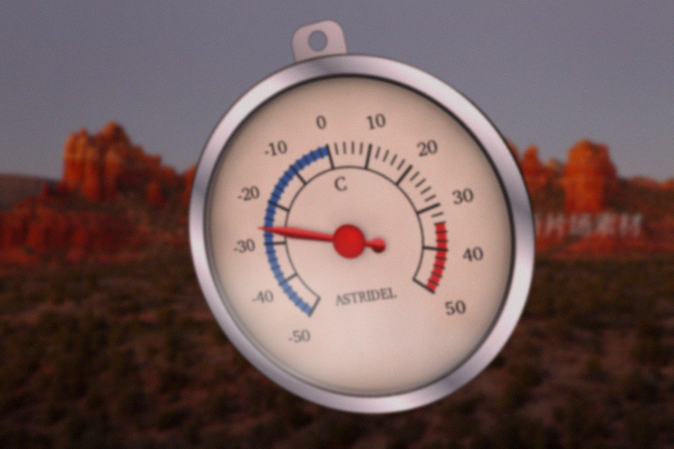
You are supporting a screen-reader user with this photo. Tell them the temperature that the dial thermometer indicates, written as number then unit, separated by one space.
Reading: -26 °C
